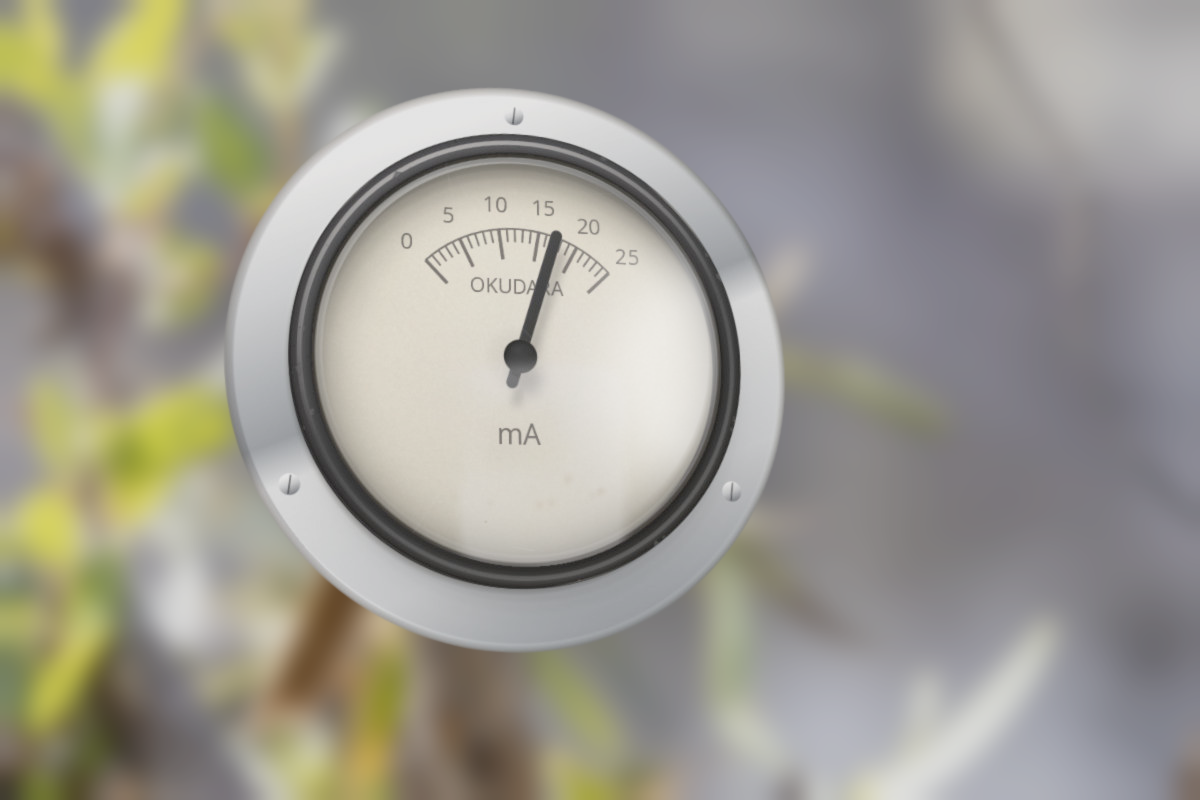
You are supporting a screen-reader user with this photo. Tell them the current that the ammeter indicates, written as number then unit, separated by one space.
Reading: 17 mA
